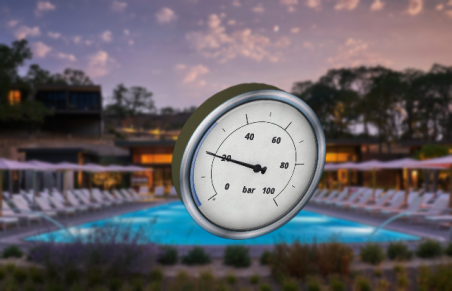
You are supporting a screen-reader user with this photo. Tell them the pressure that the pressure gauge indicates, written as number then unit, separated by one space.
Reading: 20 bar
